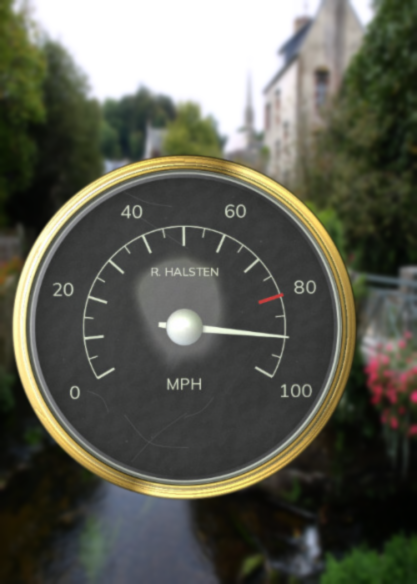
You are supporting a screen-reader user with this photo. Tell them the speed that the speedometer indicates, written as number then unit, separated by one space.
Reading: 90 mph
